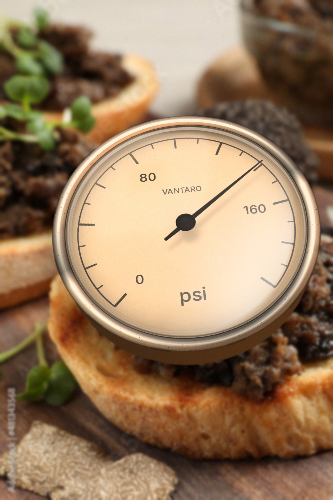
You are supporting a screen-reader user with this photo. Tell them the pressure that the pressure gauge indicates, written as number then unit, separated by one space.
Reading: 140 psi
